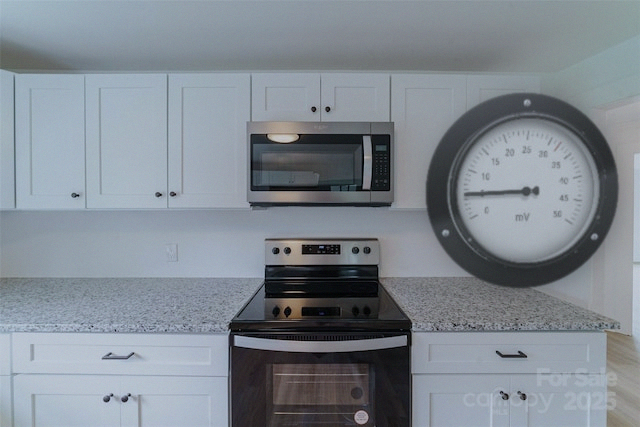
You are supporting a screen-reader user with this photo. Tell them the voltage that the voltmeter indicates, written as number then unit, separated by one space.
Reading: 5 mV
